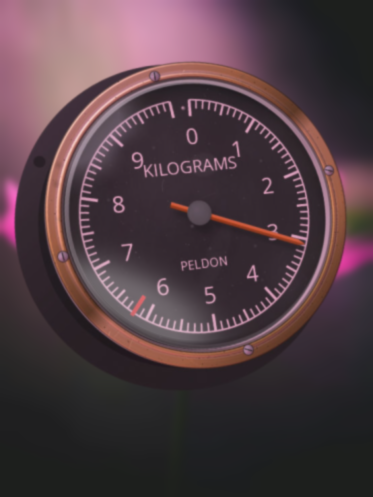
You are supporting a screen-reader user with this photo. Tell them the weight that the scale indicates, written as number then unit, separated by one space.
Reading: 3.1 kg
